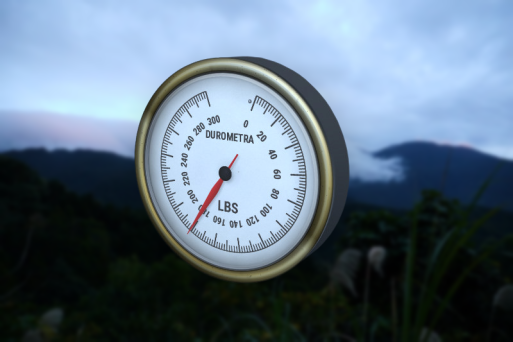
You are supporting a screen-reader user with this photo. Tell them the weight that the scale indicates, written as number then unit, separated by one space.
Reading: 180 lb
